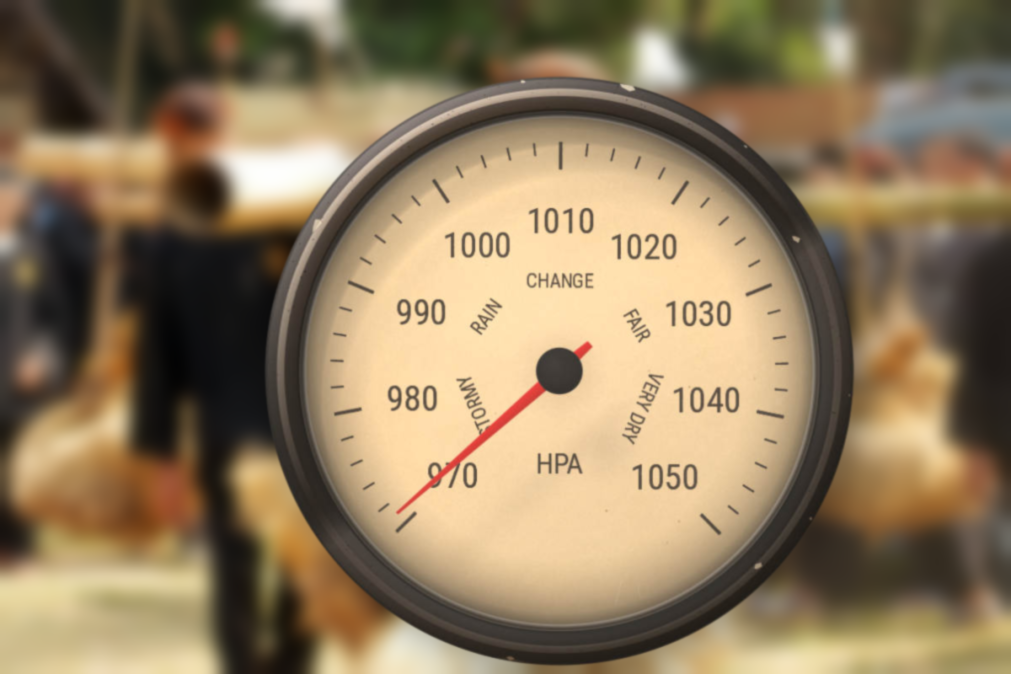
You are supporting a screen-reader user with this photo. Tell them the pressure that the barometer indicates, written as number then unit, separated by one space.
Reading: 971 hPa
